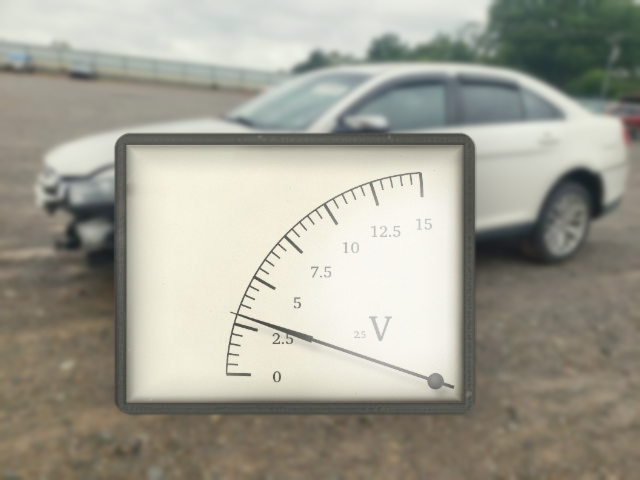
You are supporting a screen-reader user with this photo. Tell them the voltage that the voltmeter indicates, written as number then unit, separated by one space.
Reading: 3 V
